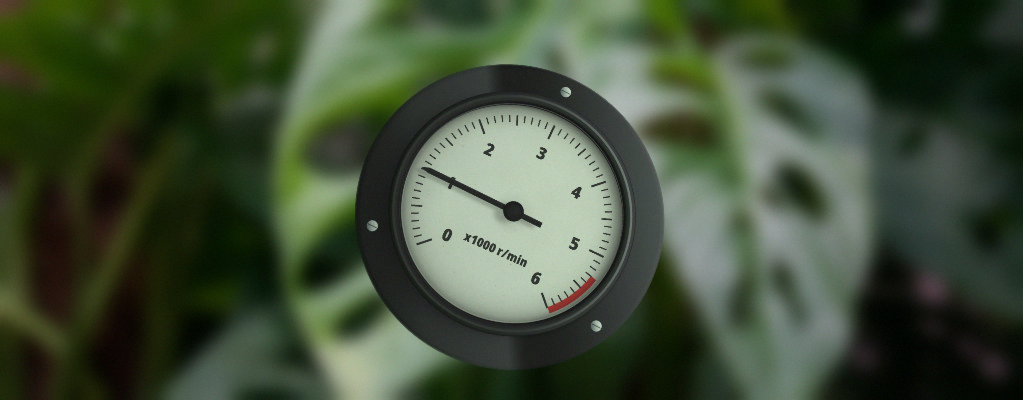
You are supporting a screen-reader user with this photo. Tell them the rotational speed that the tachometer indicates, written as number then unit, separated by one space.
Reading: 1000 rpm
